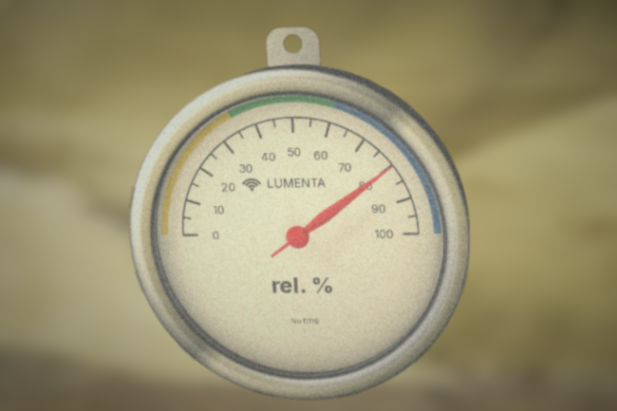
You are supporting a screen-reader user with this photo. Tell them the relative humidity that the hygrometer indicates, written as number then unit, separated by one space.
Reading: 80 %
